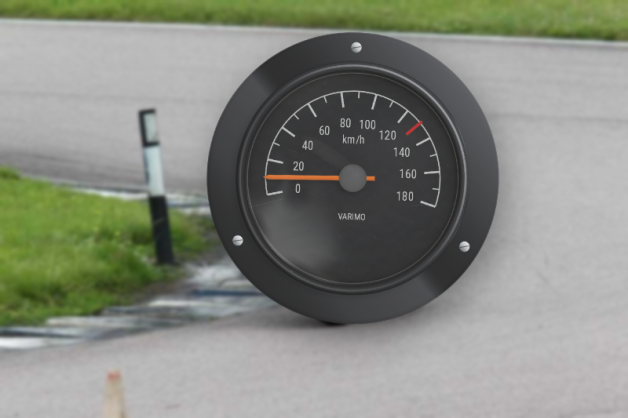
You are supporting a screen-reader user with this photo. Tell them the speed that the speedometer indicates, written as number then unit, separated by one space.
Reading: 10 km/h
